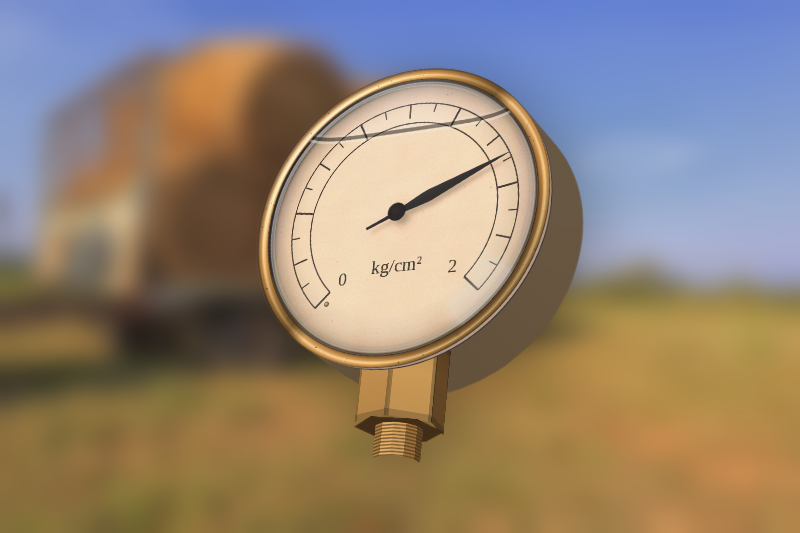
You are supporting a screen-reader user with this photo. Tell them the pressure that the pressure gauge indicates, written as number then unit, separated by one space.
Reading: 1.5 kg/cm²
